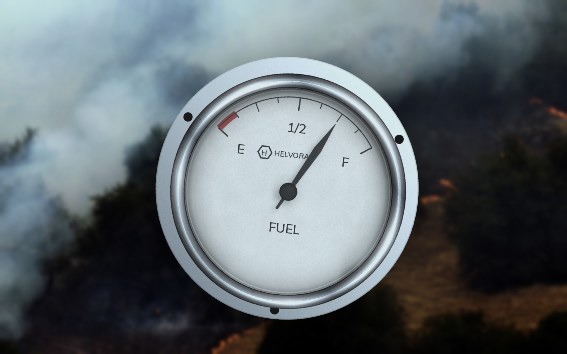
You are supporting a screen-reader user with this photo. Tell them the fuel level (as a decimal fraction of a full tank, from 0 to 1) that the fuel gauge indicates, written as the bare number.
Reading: 0.75
